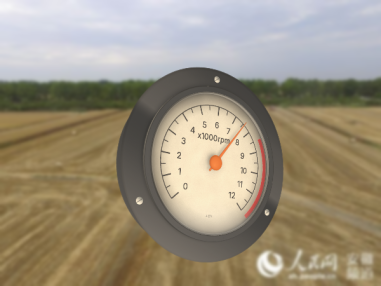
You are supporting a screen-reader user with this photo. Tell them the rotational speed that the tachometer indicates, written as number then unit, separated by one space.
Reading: 7500 rpm
